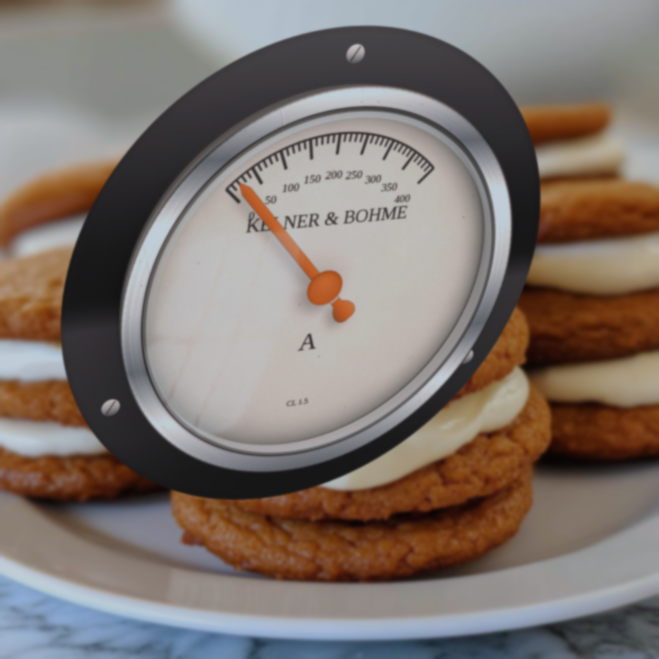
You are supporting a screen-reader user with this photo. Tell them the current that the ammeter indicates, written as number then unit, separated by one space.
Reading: 20 A
